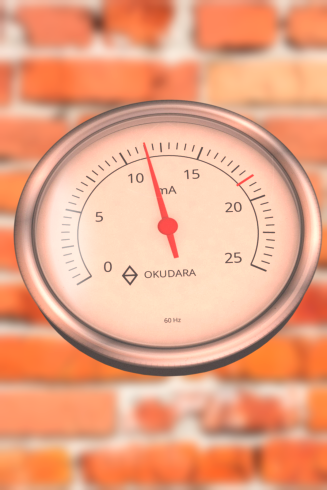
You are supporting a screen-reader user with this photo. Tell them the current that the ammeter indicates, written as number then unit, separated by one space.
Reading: 11.5 mA
